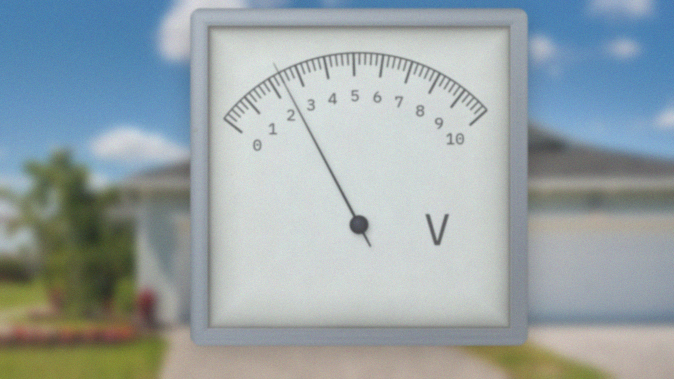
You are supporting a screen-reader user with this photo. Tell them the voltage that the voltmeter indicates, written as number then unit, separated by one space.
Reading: 2.4 V
